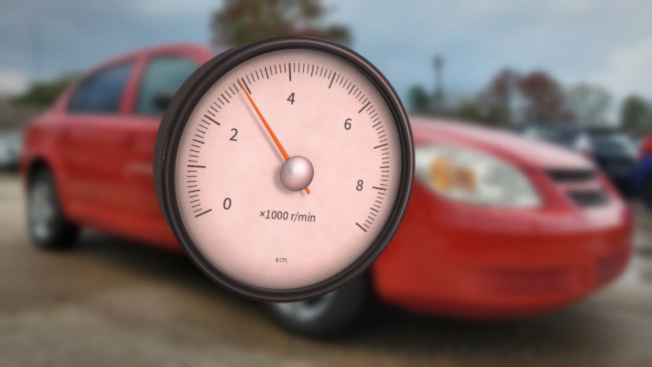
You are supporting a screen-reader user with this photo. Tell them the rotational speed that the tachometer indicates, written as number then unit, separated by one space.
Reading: 2900 rpm
